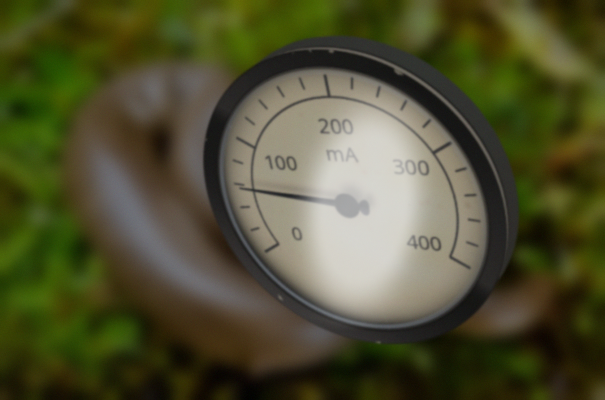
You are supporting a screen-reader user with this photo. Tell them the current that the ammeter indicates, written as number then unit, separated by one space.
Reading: 60 mA
